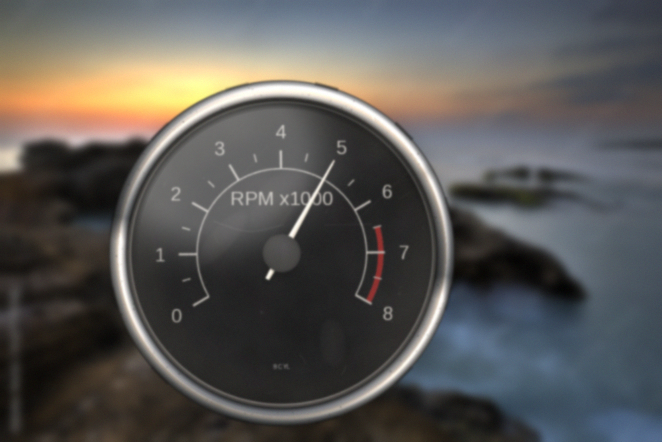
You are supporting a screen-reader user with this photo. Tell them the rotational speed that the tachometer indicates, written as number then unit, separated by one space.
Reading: 5000 rpm
